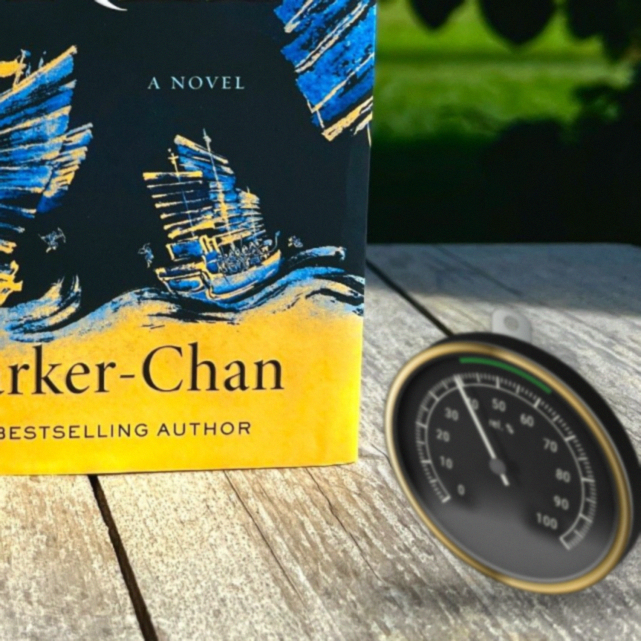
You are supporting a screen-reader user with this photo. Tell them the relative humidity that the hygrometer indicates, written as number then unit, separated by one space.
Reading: 40 %
